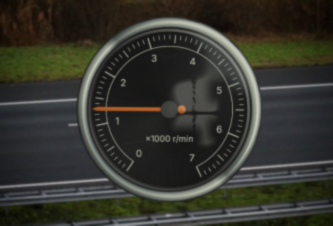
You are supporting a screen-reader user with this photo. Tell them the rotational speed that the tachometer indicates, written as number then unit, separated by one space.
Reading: 1300 rpm
